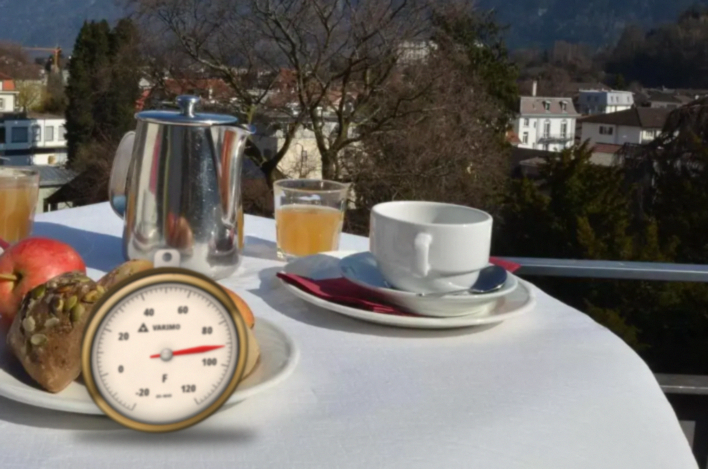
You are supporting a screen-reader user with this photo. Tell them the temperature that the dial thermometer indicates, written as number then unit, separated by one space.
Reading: 90 °F
